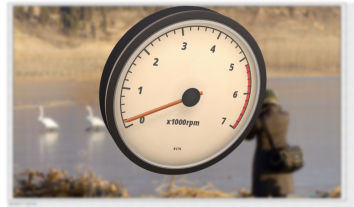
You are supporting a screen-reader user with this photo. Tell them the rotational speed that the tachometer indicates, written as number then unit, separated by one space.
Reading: 200 rpm
